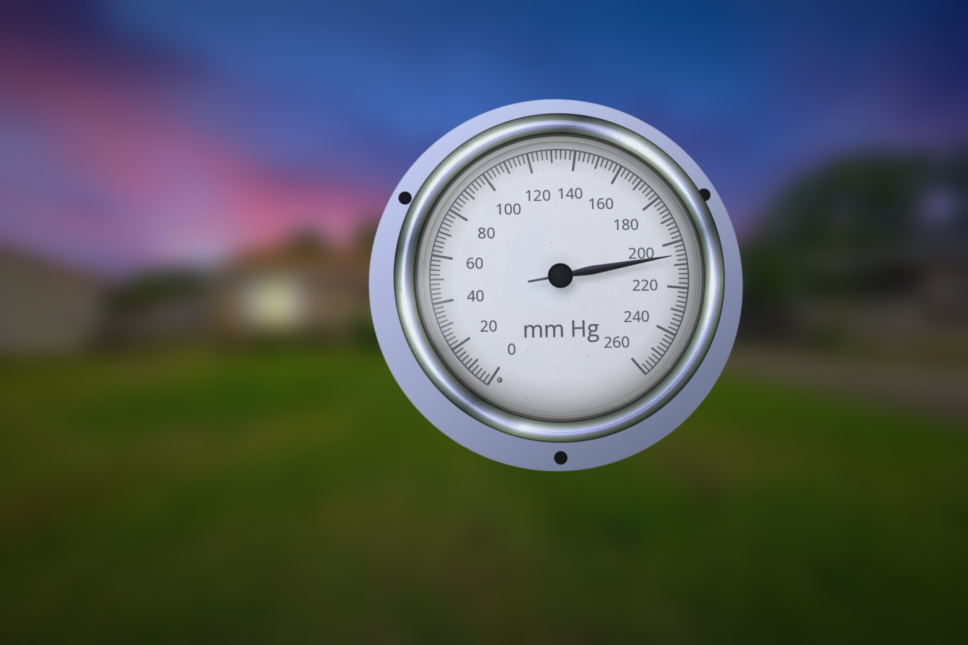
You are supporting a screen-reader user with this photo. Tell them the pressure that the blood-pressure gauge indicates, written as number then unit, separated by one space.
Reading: 206 mmHg
